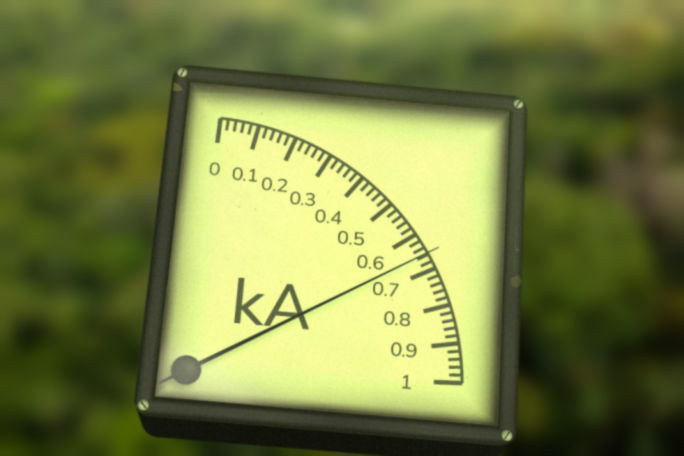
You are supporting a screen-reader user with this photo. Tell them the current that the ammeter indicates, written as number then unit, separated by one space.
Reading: 0.66 kA
